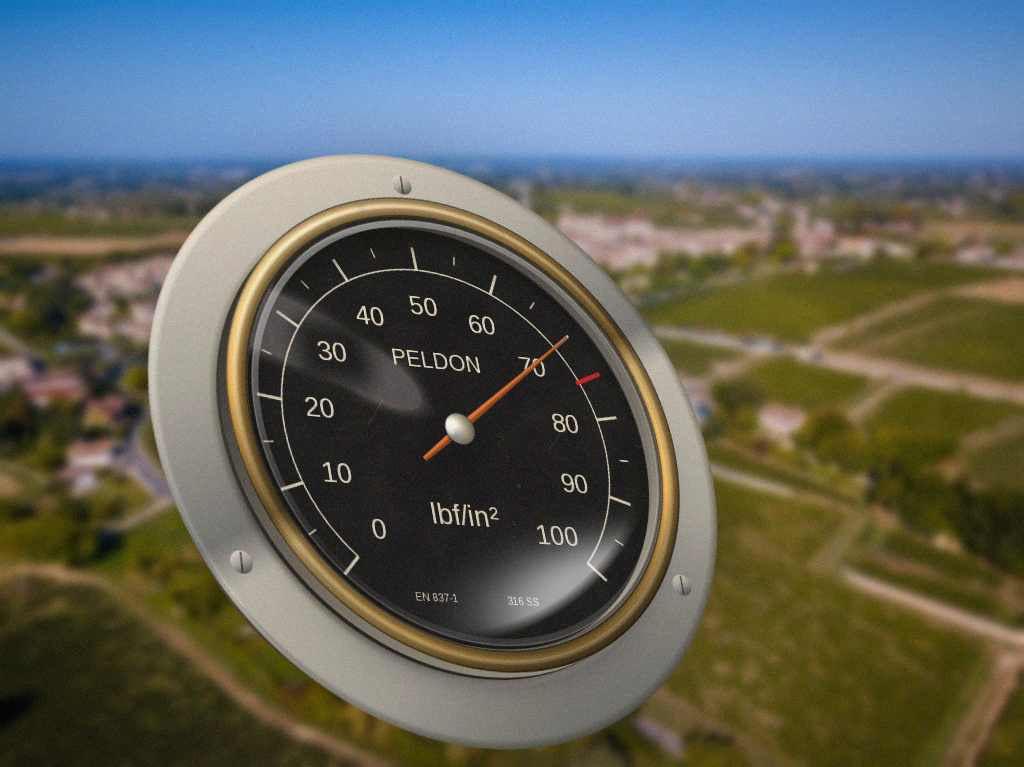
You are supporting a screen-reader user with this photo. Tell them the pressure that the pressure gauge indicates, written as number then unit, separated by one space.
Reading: 70 psi
